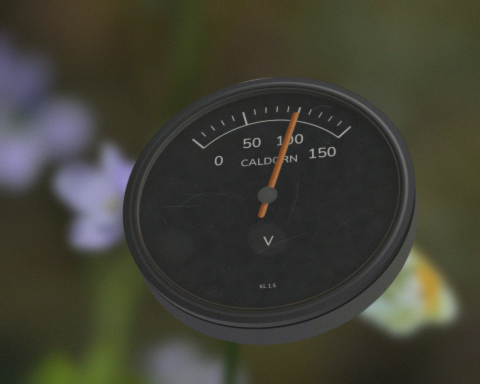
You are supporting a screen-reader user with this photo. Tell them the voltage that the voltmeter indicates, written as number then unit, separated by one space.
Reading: 100 V
